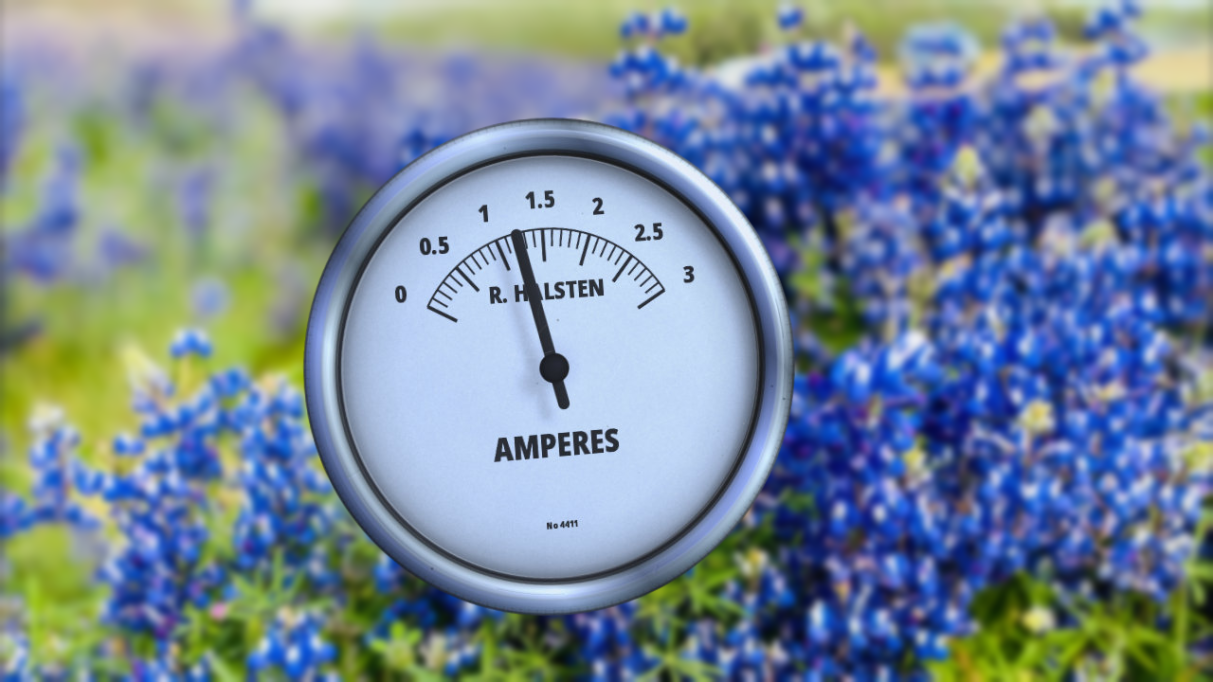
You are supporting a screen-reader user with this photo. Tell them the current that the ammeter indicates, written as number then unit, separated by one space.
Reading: 1.2 A
